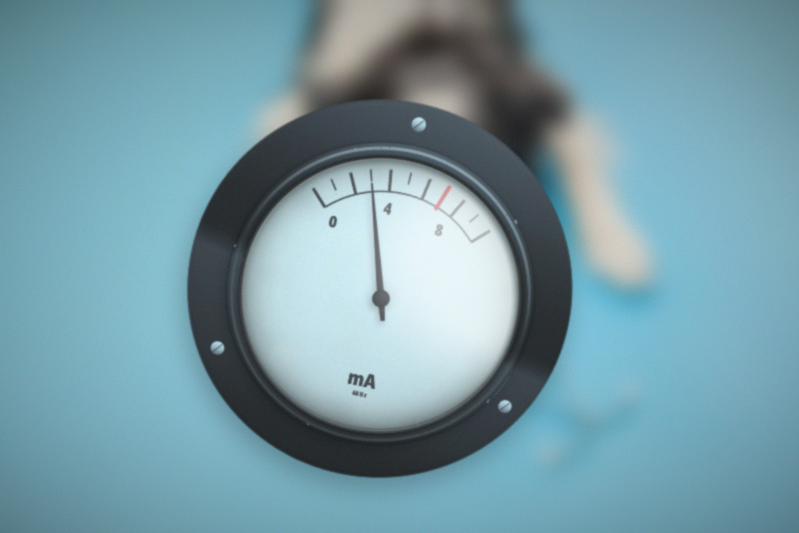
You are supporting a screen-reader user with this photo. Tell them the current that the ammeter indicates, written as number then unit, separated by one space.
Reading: 3 mA
